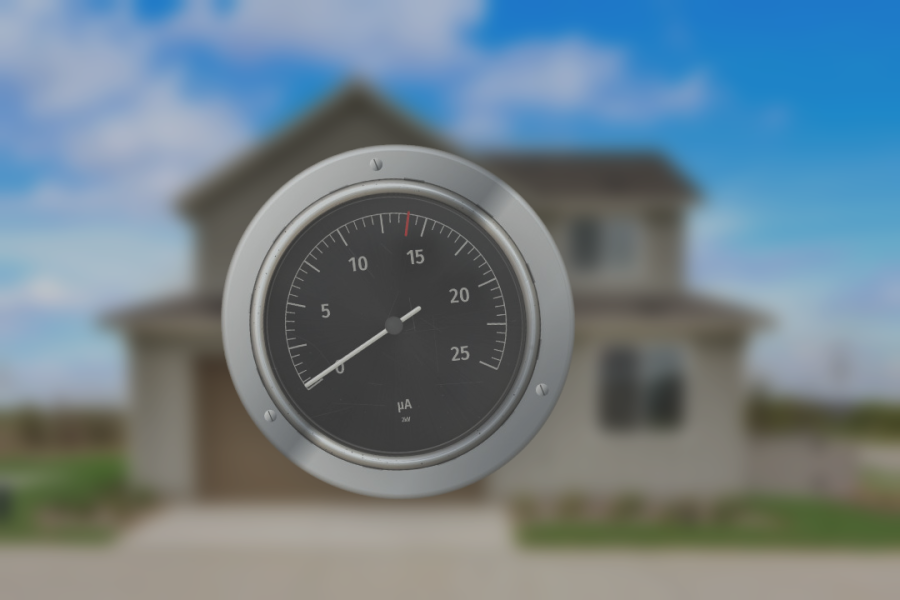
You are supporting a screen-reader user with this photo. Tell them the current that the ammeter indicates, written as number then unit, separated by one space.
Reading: 0.25 µA
